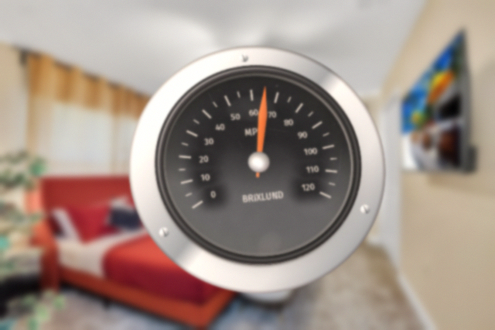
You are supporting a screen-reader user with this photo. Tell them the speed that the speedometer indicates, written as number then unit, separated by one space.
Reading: 65 mph
